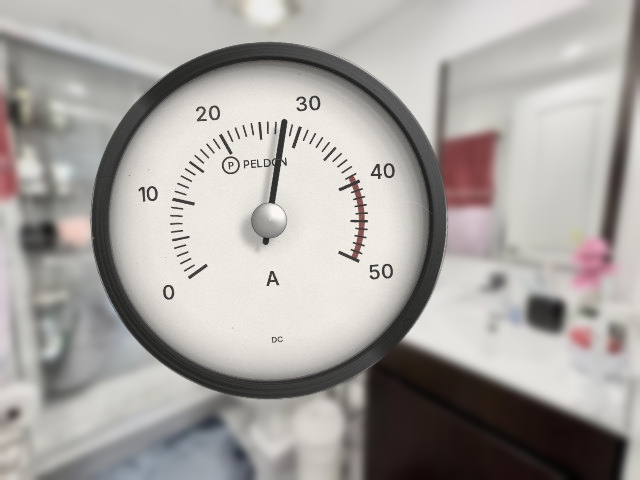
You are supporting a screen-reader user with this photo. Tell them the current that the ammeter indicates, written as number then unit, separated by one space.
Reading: 28 A
